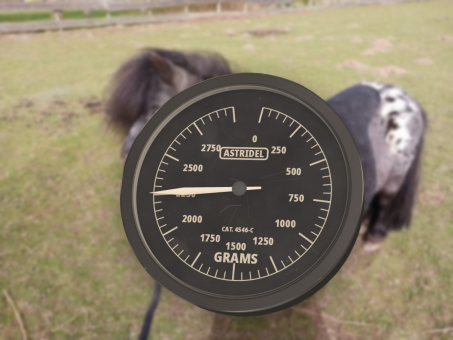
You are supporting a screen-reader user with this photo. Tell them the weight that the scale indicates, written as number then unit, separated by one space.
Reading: 2250 g
